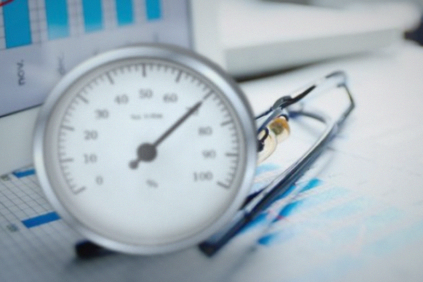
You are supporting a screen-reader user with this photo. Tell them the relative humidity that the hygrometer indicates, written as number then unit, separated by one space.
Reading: 70 %
